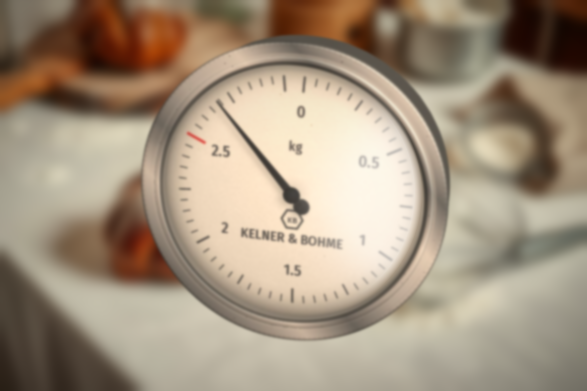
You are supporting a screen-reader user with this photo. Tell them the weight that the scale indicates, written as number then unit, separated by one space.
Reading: 2.7 kg
